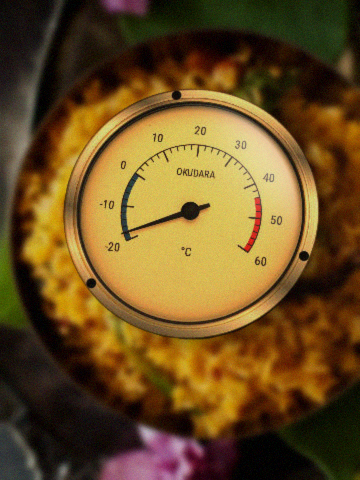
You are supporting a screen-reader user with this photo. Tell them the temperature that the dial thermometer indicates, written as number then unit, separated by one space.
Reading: -18 °C
